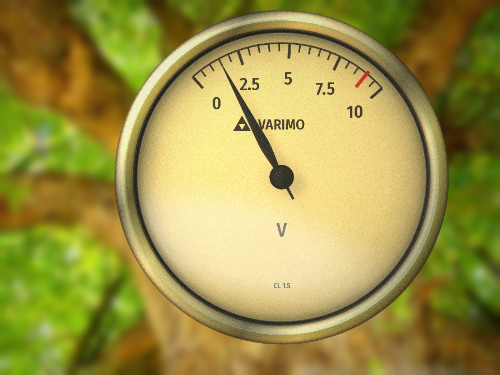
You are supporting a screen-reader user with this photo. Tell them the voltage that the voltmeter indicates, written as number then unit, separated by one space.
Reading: 1.5 V
